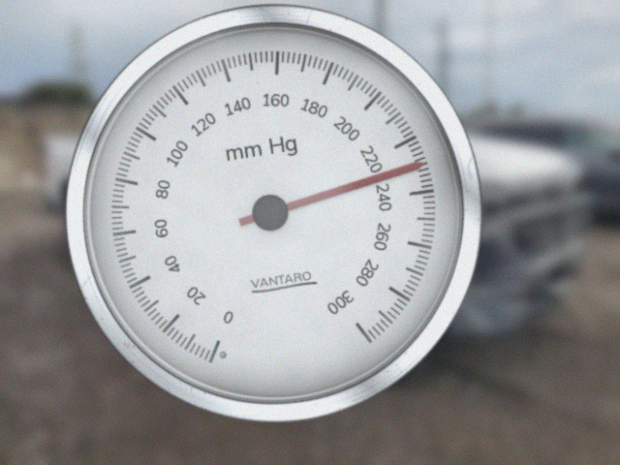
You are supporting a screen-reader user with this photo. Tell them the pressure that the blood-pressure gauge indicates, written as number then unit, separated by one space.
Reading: 230 mmHg
